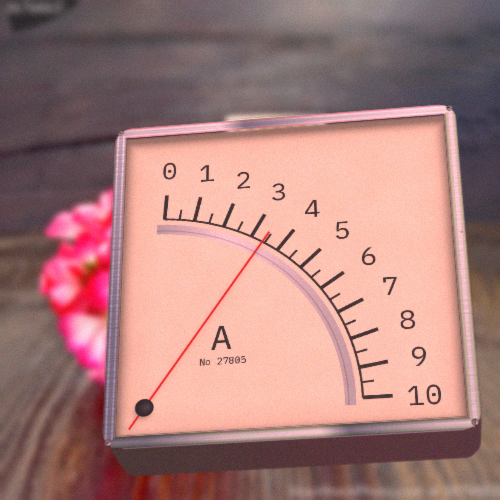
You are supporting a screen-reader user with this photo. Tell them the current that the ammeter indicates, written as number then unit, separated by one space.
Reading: 3.5 A
